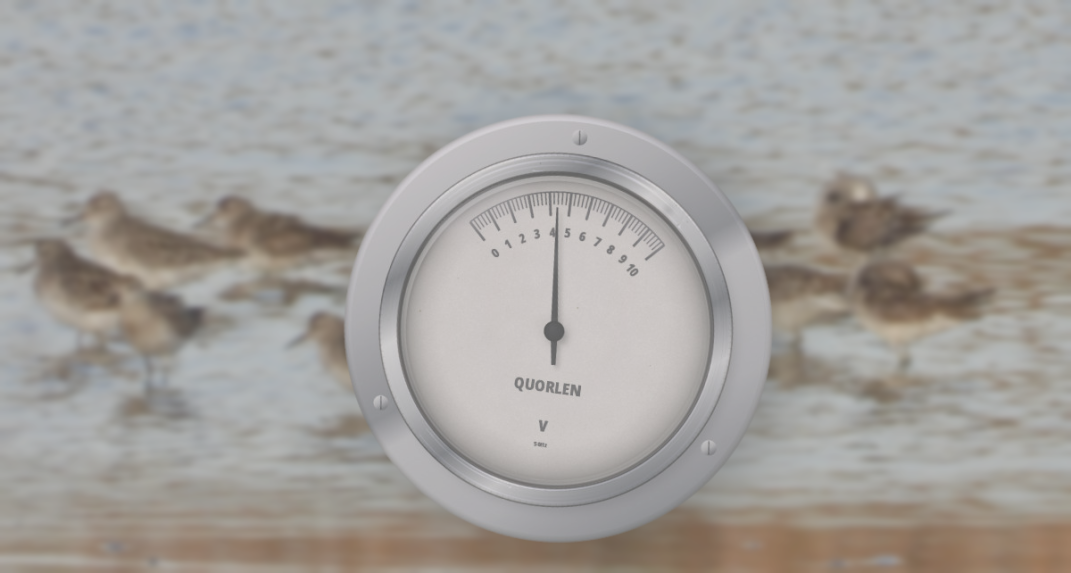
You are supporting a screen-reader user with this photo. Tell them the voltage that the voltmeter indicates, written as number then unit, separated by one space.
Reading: 4.4 V
